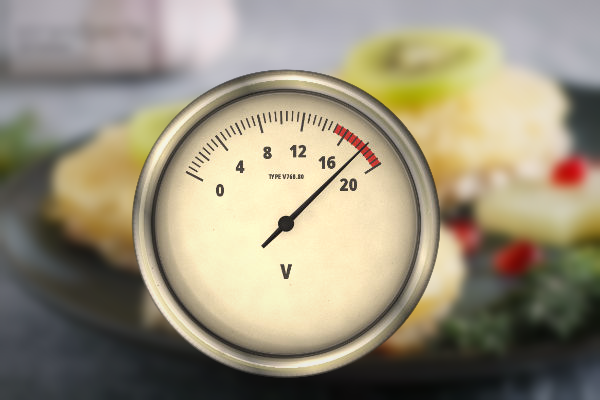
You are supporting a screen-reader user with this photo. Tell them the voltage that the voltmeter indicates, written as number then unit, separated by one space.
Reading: 18 V
